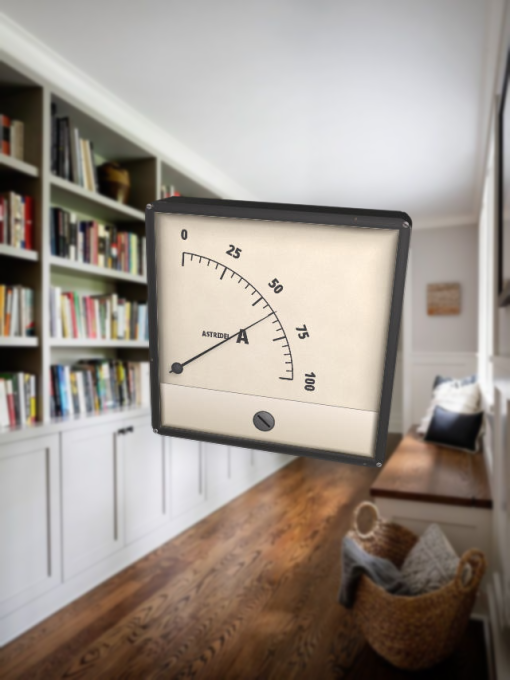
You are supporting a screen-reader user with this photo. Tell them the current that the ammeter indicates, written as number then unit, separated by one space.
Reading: 60 A
